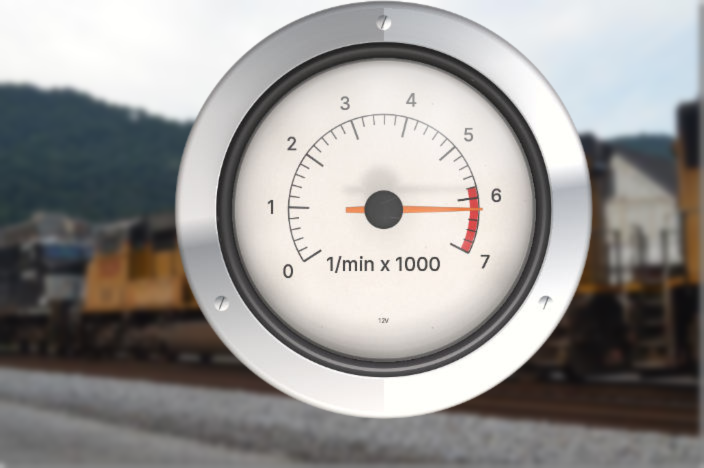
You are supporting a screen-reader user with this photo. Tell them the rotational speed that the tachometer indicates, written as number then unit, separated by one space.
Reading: 6200 rpm
